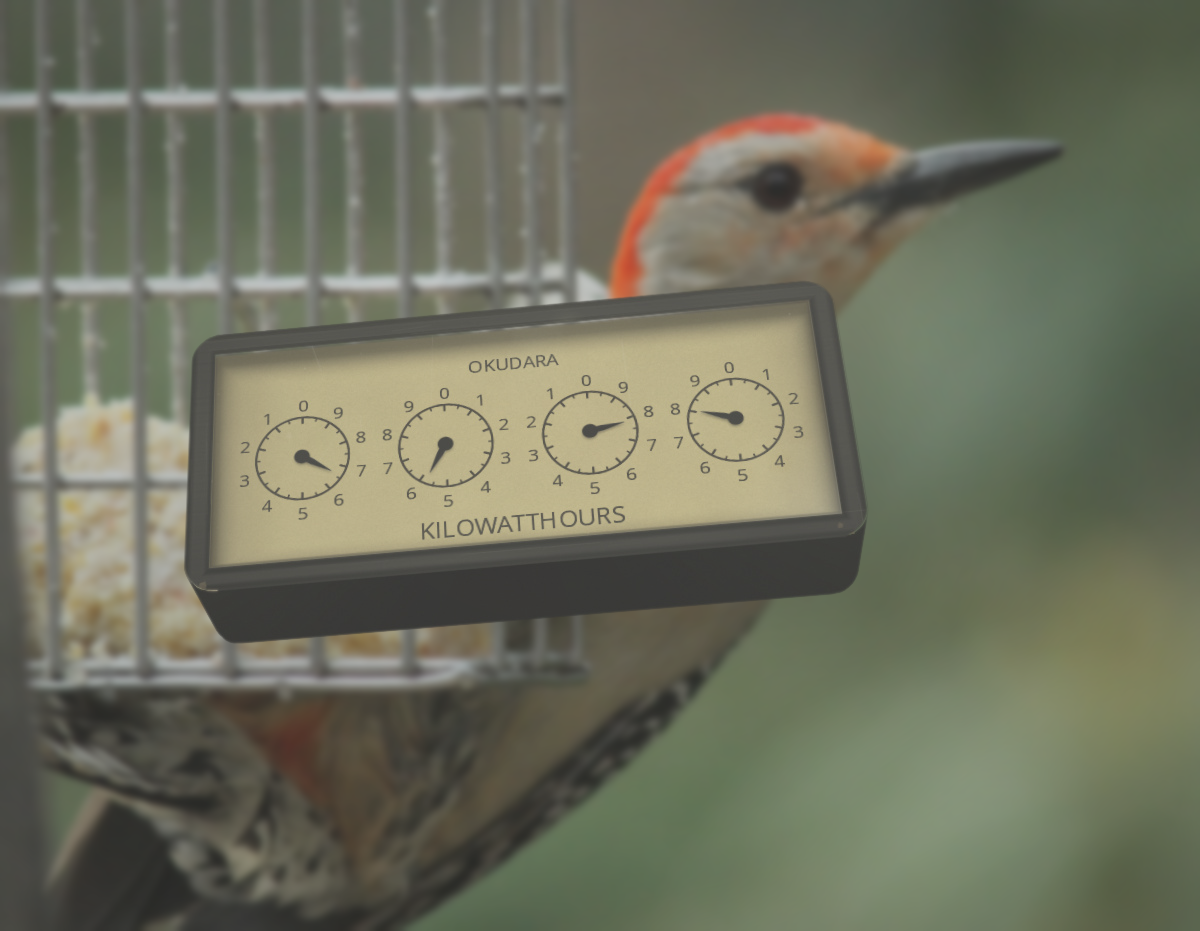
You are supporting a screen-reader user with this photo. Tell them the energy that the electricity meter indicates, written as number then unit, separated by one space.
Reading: 6578 kWh
